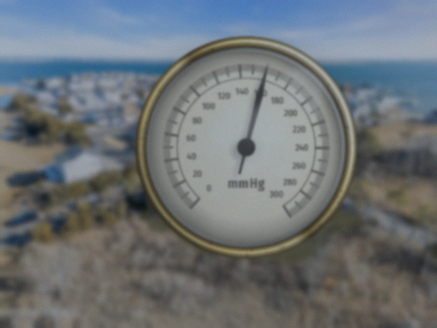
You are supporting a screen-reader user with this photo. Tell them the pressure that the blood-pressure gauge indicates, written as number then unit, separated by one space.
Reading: 160 mmHg
